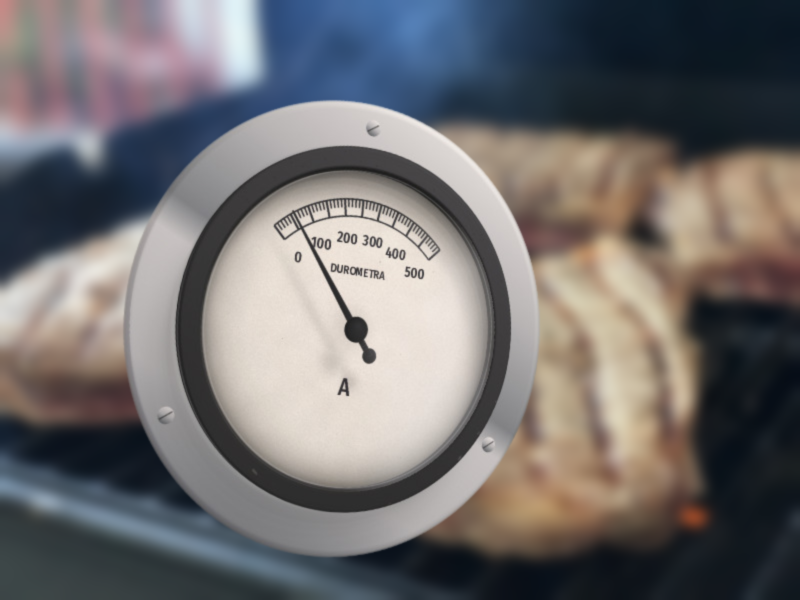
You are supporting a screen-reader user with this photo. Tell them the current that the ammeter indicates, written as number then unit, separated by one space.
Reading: 50 A
